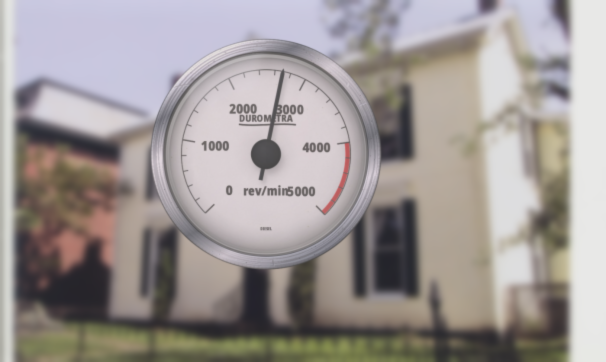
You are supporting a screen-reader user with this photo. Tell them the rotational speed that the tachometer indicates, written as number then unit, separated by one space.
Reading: 2700 rpm
